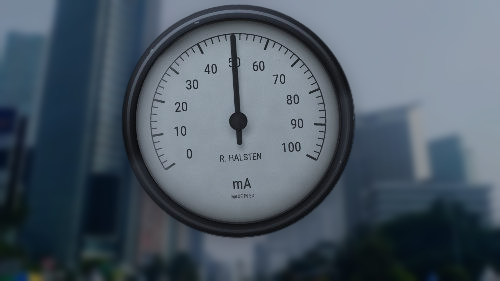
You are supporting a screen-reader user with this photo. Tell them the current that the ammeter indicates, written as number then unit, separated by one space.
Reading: 50 mA
